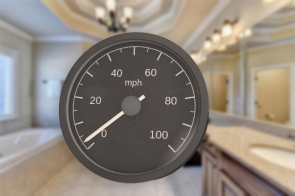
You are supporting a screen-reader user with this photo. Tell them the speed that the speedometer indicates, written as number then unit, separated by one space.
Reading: 2.5 mph
